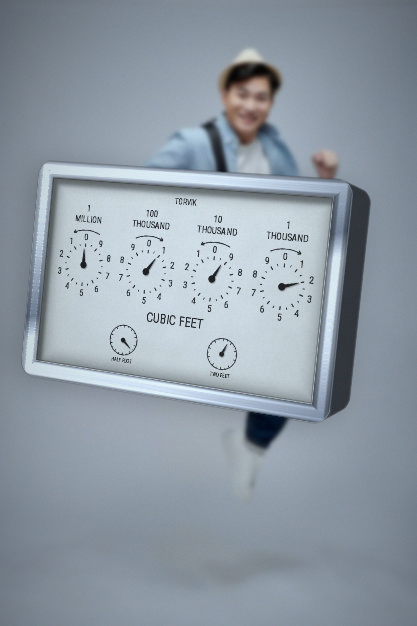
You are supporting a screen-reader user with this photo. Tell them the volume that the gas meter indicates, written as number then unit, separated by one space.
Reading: 9200 ft³
